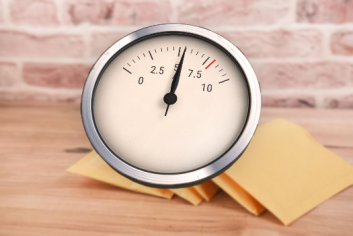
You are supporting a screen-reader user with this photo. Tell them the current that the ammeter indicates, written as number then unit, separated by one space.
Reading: 5.5 A
